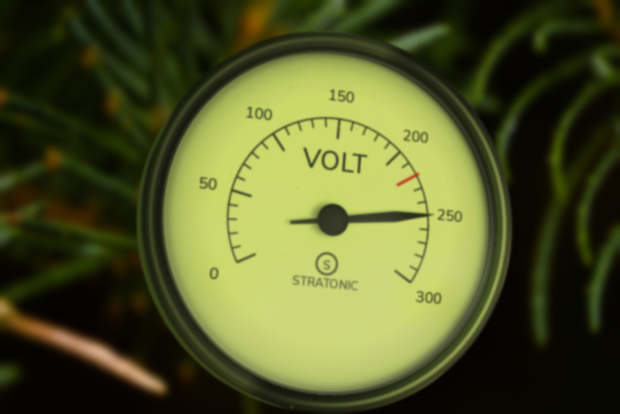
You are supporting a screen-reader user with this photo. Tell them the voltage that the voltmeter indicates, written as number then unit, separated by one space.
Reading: 250 V
